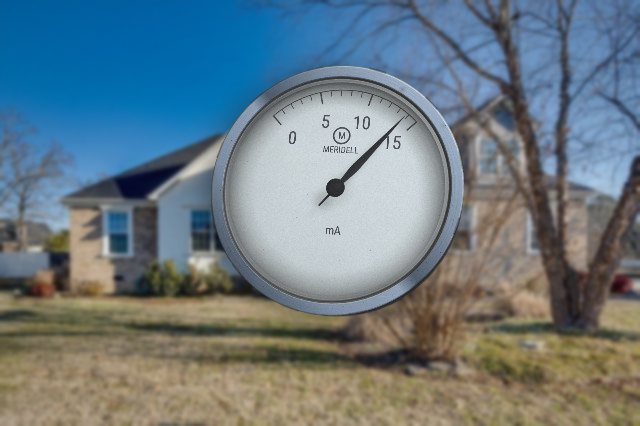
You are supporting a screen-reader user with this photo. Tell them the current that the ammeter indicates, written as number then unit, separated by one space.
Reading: 14 mA
